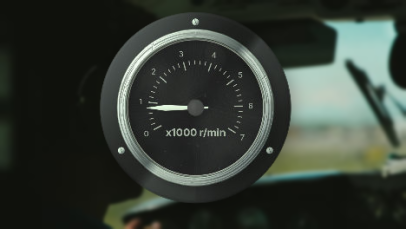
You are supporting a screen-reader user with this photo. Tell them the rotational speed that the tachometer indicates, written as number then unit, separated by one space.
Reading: 800 rpm
